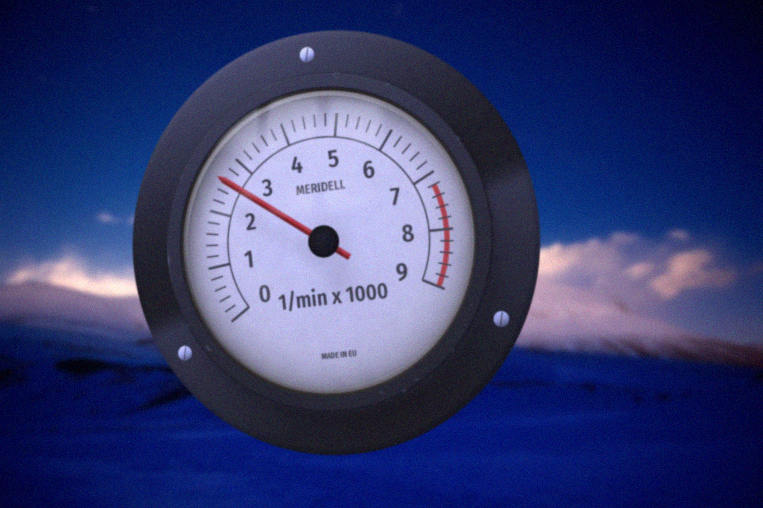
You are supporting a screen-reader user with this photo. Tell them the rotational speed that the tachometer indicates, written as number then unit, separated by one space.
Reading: 2600 rpm
